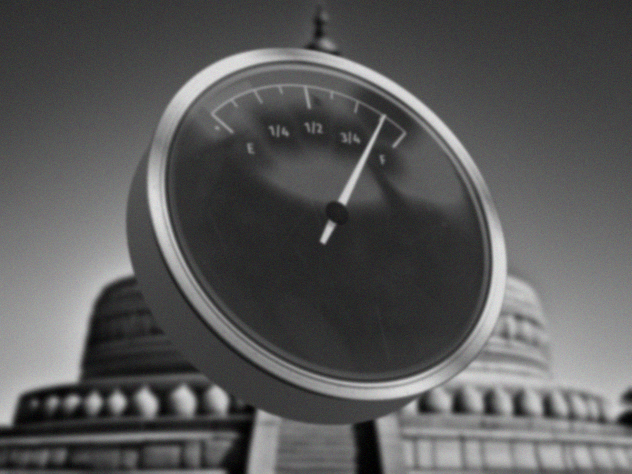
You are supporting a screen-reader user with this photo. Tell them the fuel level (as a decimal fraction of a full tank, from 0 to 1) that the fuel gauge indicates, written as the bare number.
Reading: 0.875
